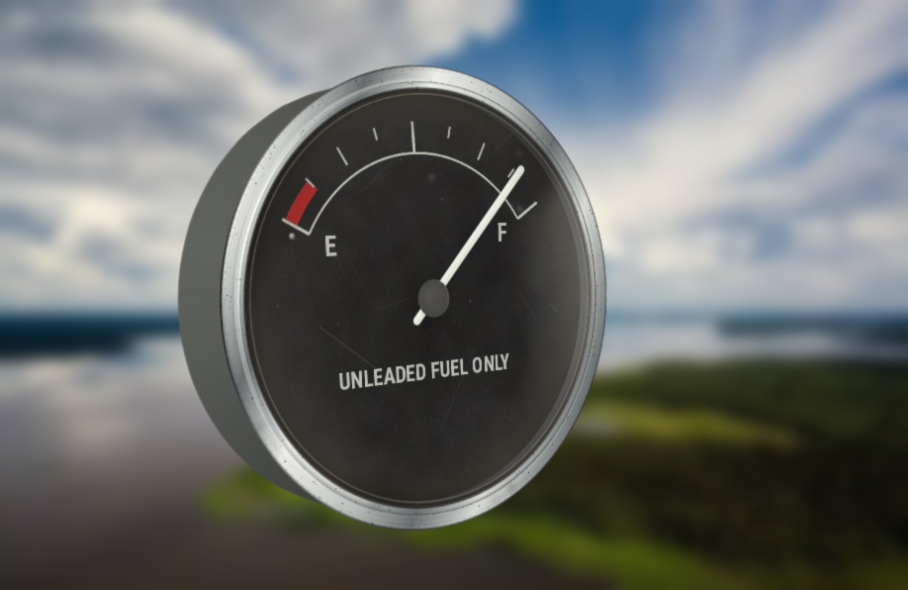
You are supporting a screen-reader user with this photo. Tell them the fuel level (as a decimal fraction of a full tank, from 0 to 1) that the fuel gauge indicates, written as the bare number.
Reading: 0.875
